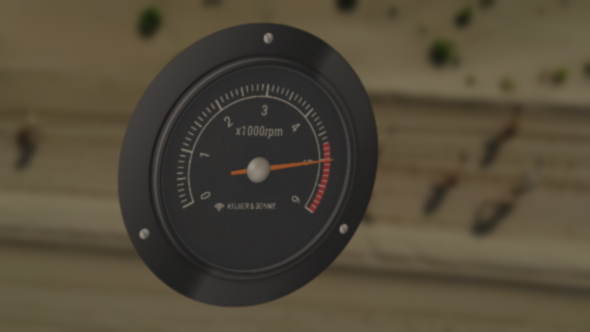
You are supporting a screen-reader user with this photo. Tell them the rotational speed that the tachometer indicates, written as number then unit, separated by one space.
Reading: 5000 rpm
